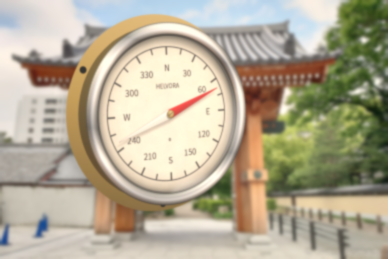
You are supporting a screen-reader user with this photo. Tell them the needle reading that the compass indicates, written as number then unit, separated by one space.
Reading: 67.5 °
